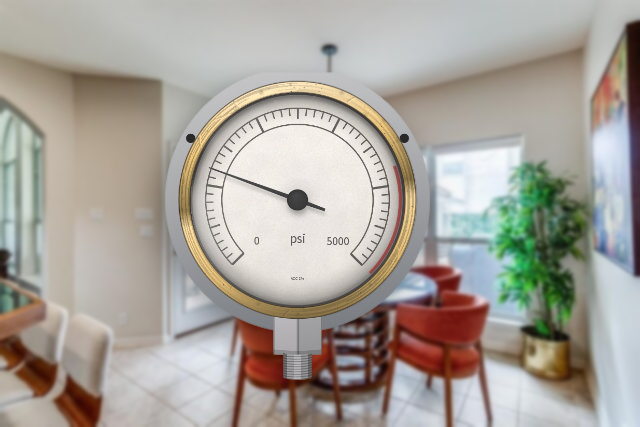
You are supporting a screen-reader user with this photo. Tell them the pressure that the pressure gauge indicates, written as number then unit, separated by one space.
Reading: 1200 psi
